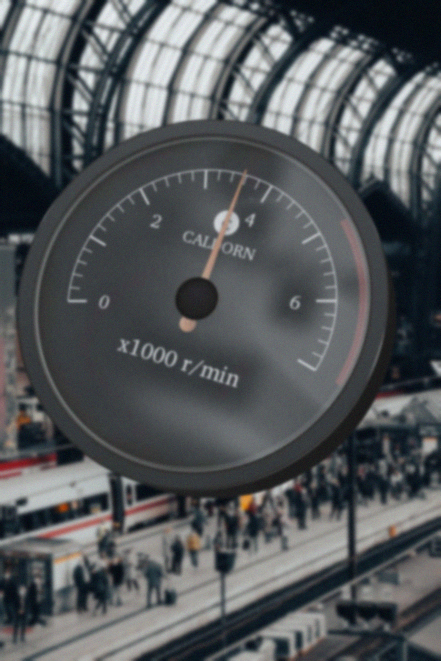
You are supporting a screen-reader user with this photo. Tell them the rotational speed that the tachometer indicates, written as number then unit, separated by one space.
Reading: 3600 rpm
